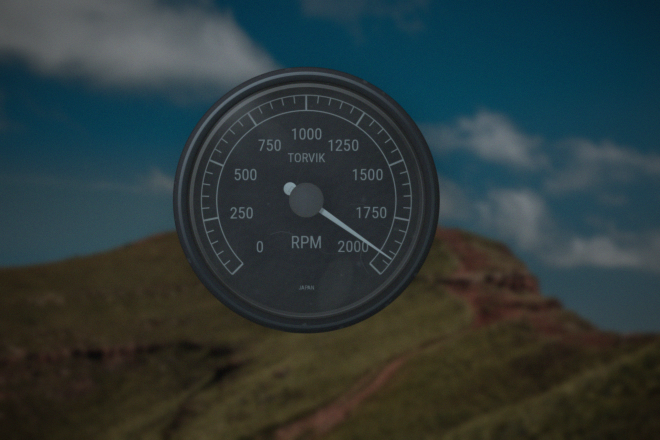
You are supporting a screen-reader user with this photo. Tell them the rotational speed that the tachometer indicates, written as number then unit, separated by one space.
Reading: 1925 rpm
